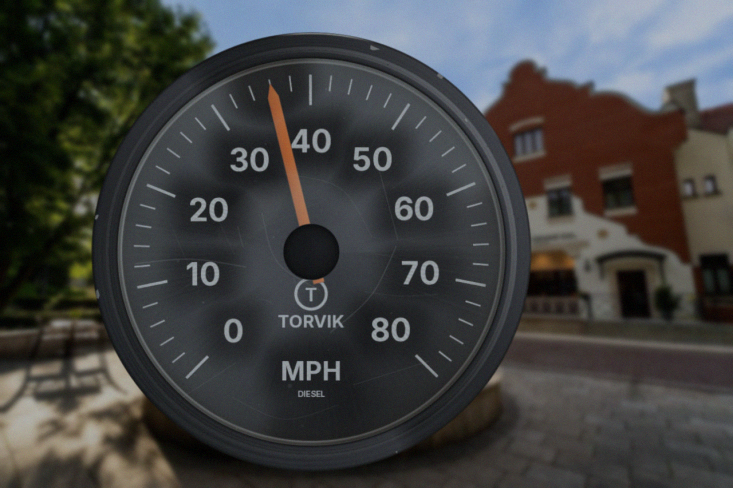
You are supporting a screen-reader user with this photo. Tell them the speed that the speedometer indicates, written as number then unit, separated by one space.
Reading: 36 mph
